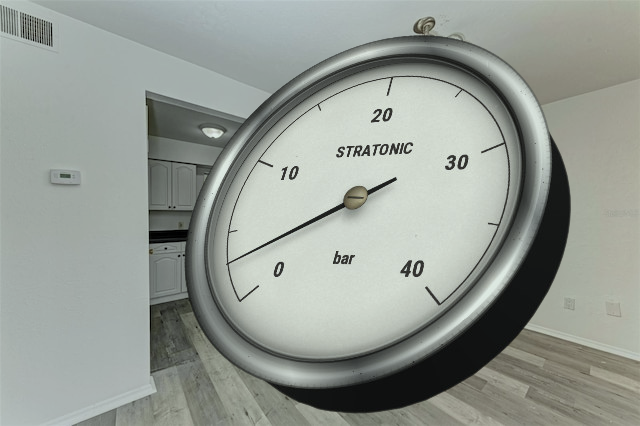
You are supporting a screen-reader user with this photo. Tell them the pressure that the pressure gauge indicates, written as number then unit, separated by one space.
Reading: 2.5 bar
